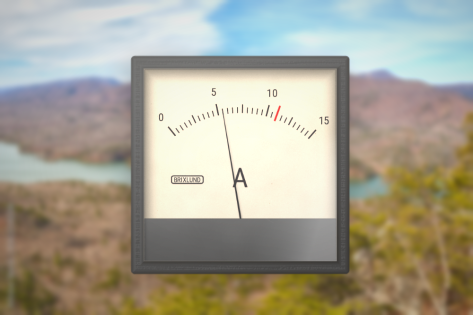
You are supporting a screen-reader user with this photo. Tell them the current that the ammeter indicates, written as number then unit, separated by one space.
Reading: 5.5 A
